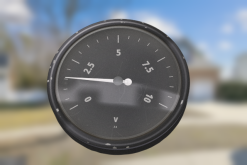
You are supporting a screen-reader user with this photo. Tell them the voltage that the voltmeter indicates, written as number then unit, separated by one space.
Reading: 1.5 V
